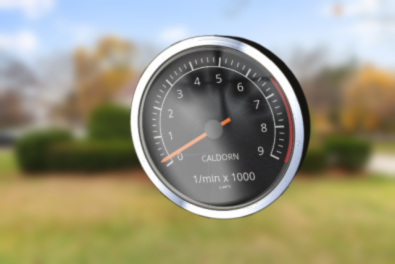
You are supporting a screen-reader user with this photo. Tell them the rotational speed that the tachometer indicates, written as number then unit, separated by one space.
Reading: 200 rpm
